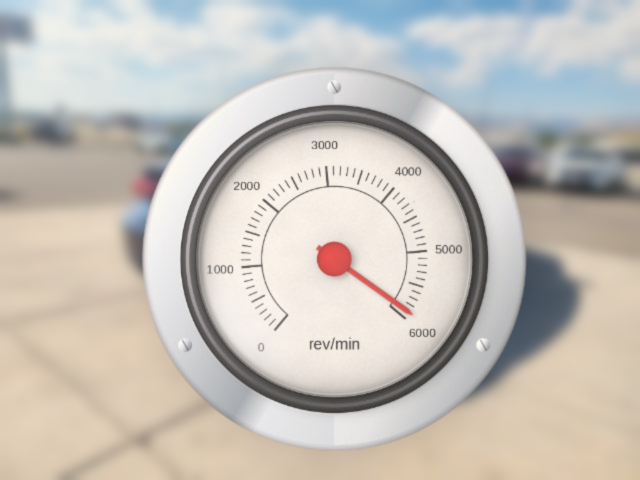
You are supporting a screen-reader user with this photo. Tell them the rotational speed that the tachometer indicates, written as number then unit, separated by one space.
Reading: 5900 rpm
